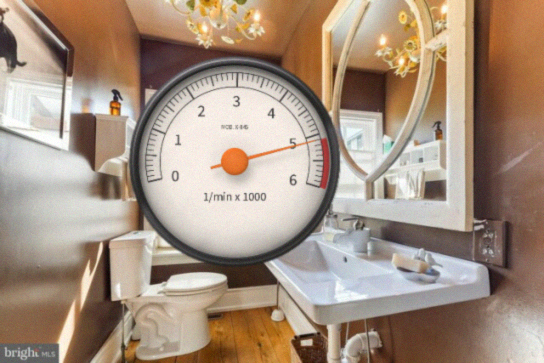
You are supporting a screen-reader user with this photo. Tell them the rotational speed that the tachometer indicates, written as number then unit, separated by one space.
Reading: 5100 rpm
